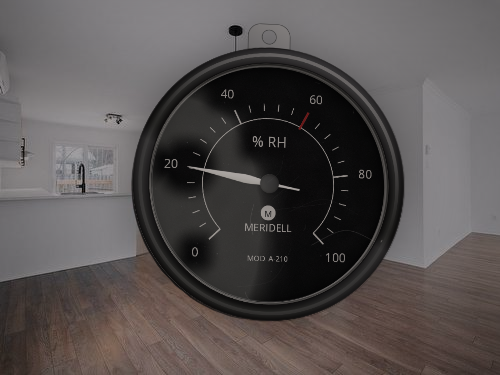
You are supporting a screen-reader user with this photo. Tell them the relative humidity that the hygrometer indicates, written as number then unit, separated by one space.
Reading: 20 %
